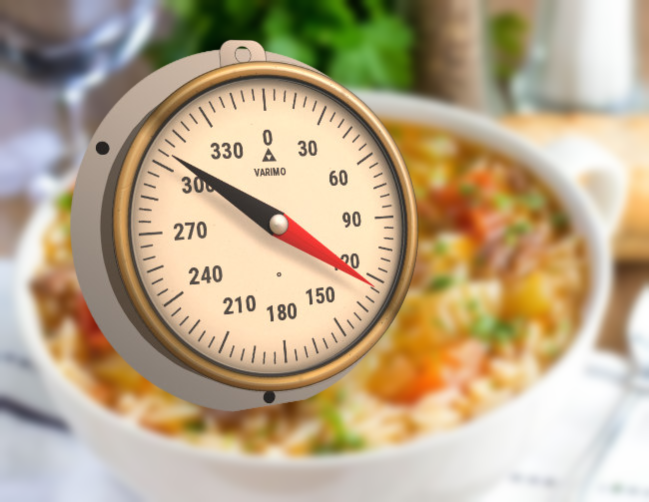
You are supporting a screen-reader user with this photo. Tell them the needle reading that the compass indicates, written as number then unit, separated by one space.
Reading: 125 °
